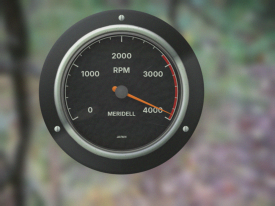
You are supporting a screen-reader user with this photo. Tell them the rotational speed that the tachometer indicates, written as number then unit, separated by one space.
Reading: 3900 rpm
